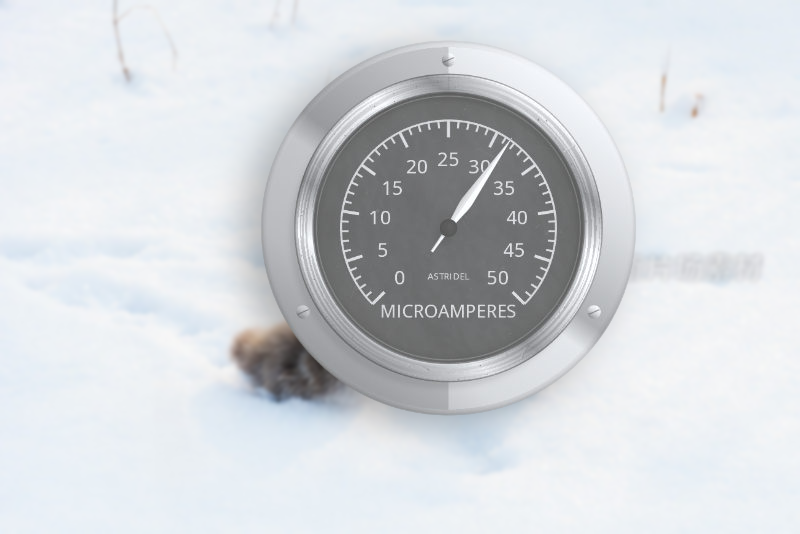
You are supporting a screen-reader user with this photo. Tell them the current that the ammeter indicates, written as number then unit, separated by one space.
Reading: 31.5 µA
